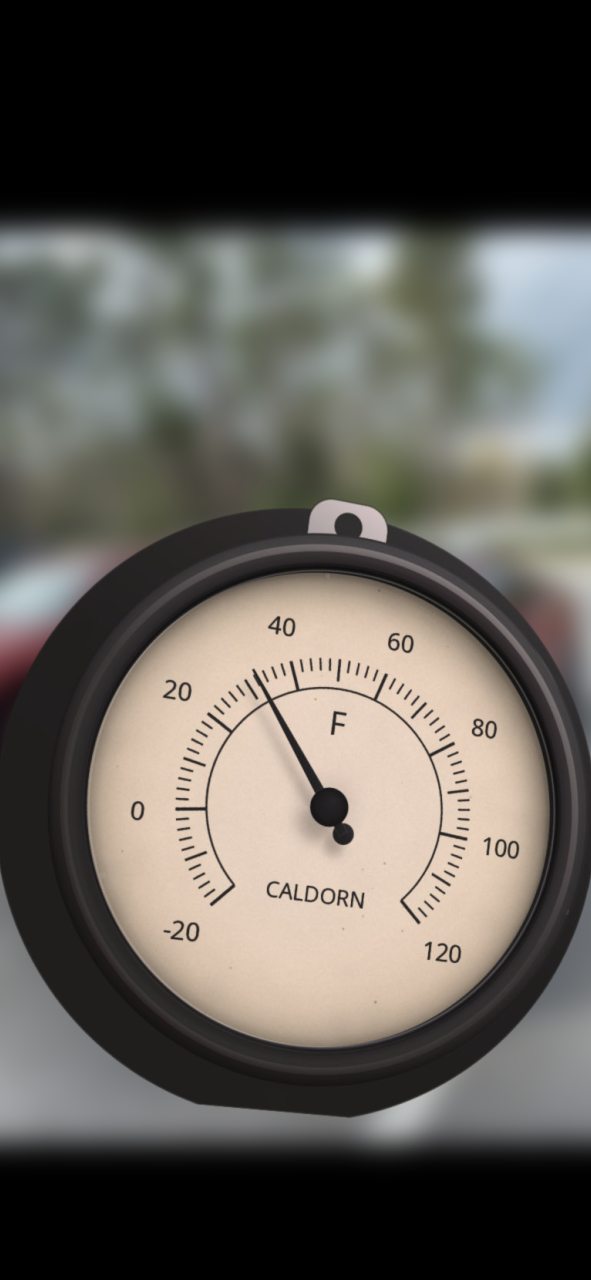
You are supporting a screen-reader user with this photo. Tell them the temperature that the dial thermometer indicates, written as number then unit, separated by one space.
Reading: 32 °F
